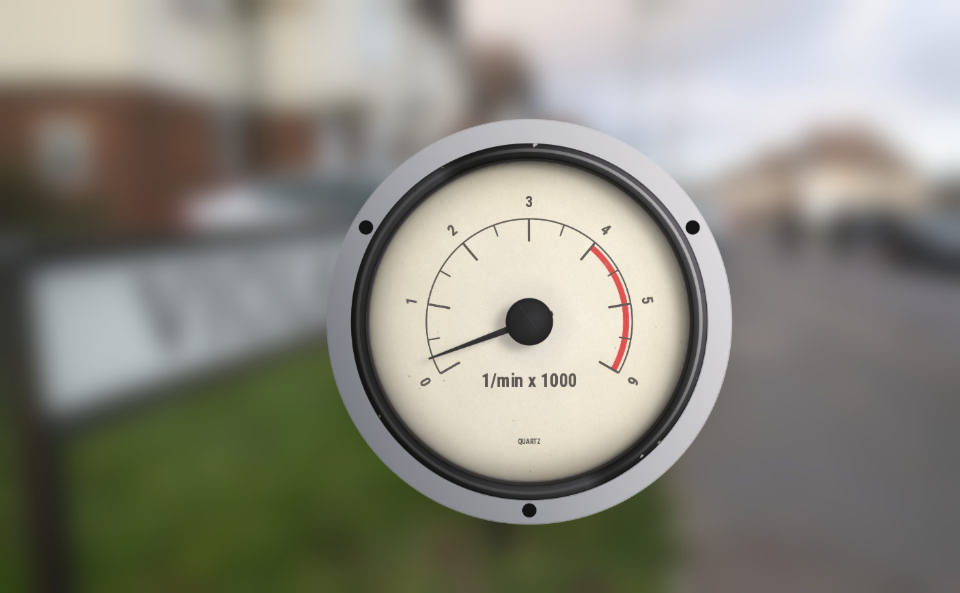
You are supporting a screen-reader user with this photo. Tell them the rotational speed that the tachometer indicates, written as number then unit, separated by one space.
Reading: 250 rpm
